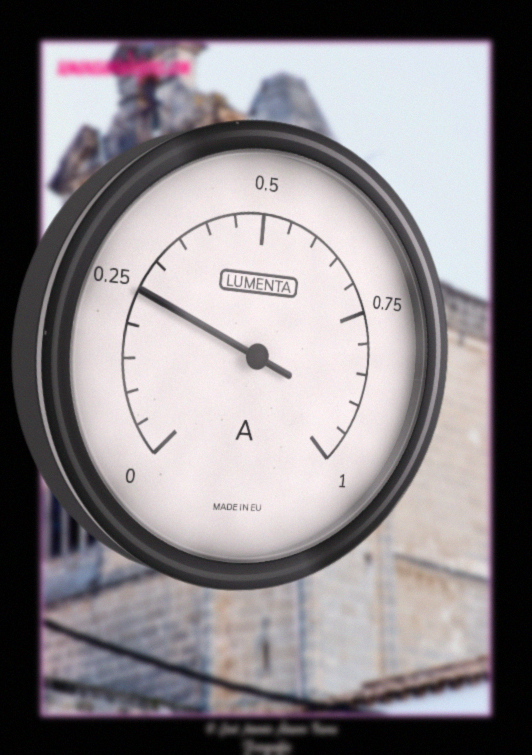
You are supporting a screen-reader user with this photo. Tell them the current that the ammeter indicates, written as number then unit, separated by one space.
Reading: 0.25 A
